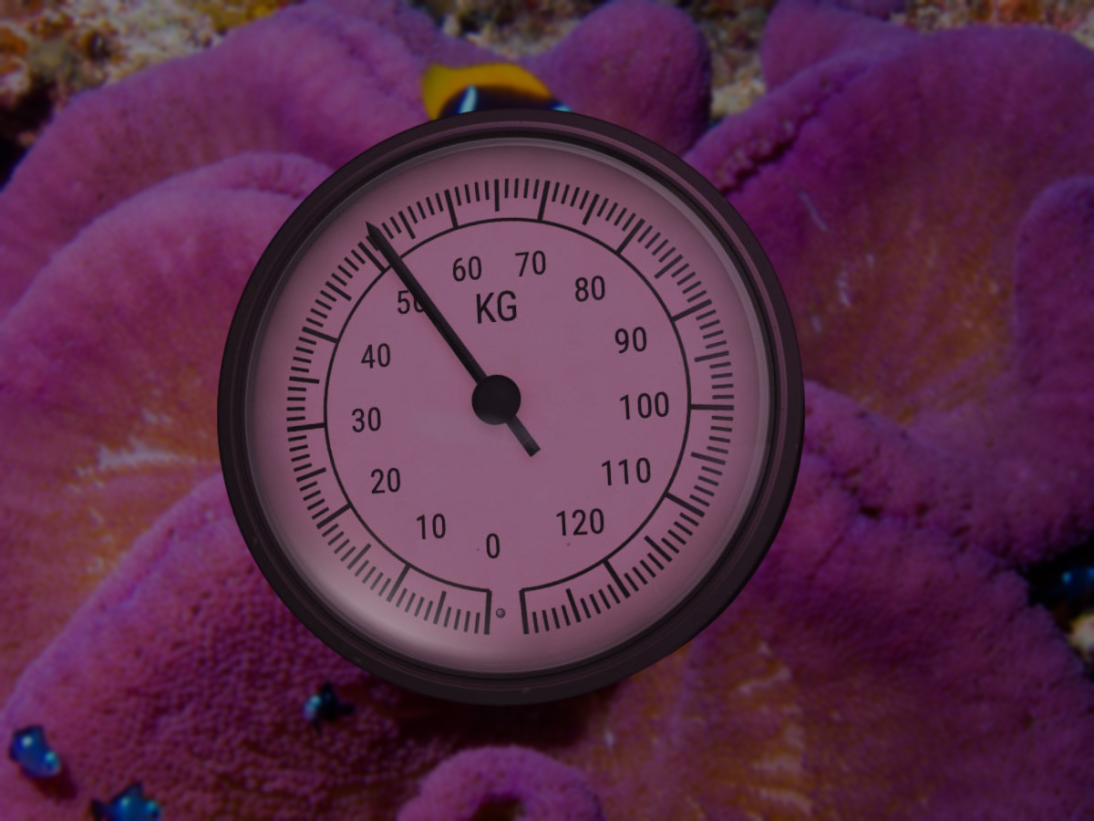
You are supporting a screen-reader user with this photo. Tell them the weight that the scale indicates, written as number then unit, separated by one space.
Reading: 52 kg
